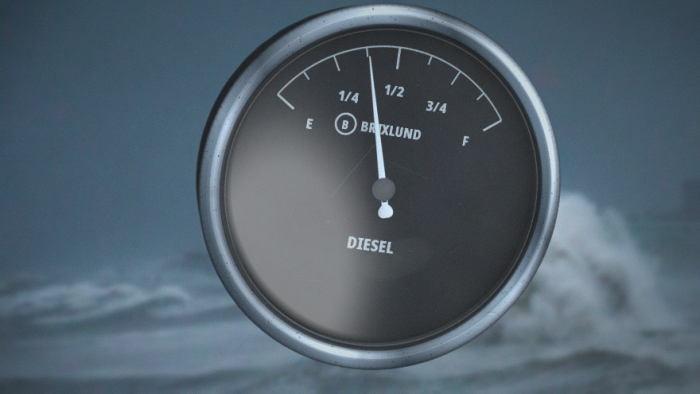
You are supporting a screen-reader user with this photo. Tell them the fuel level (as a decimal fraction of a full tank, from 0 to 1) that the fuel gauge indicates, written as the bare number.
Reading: 0.375
